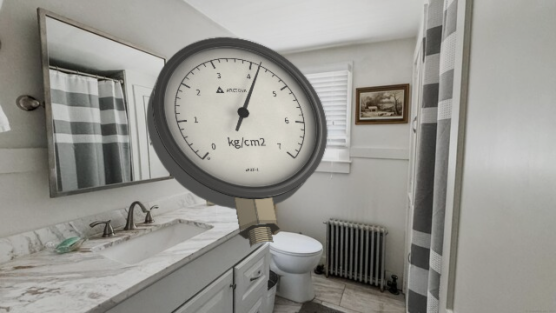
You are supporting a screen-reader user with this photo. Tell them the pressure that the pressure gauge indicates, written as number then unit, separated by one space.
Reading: 4.2 kg/cm²
